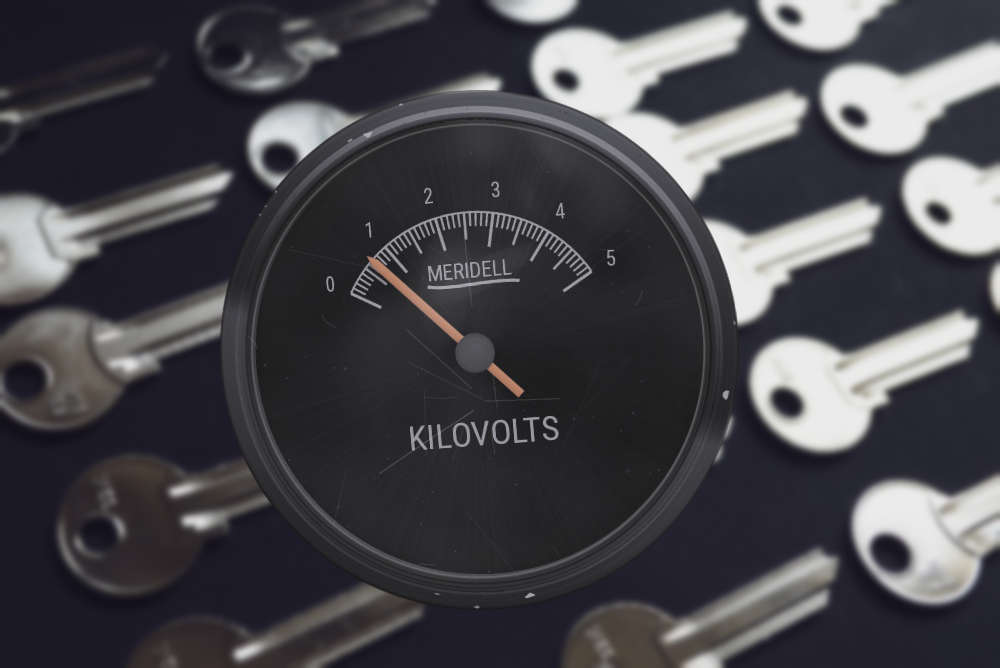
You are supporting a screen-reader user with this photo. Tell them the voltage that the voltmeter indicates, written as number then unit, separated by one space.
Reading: 0.7 kV
